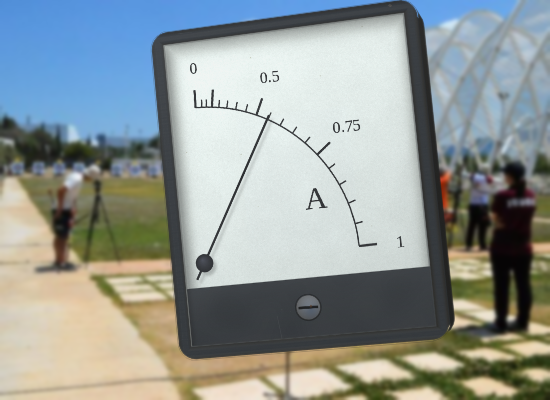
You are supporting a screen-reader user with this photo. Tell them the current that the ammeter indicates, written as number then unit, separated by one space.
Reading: 0.55 A
